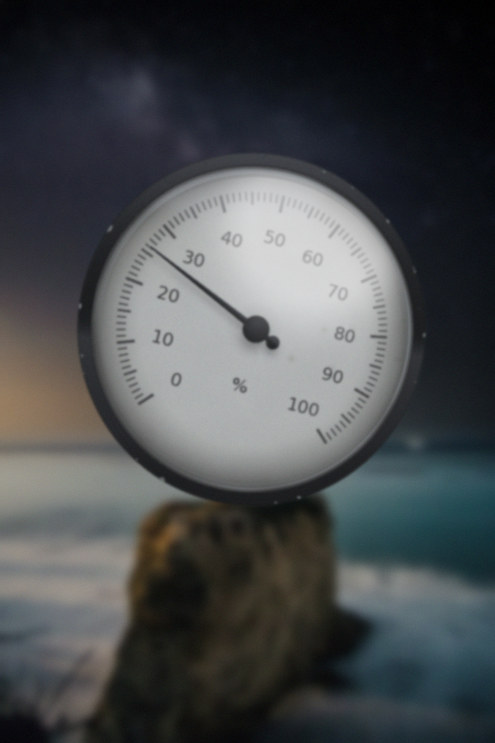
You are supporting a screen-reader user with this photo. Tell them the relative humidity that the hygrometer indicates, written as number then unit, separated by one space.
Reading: 26 %
